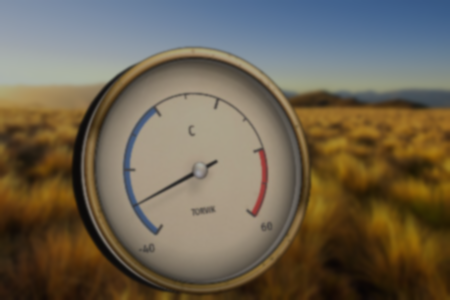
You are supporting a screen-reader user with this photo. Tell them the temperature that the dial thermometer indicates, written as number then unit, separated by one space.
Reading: -30 °C
